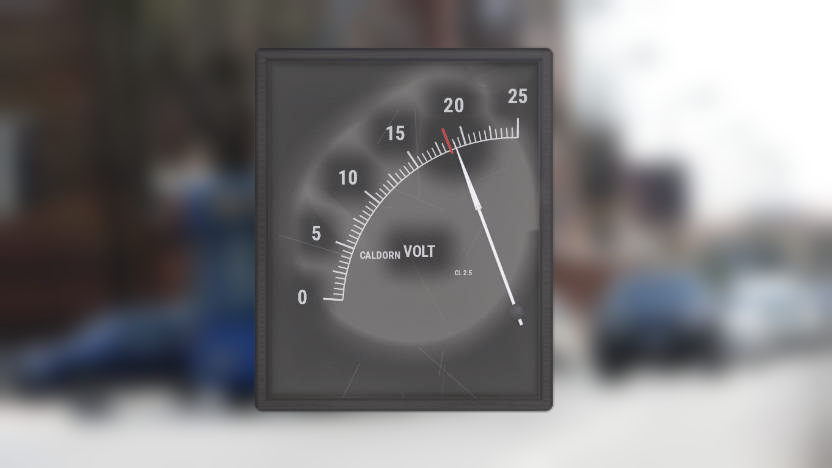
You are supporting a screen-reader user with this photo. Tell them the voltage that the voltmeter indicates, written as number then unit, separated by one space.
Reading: 19 V
